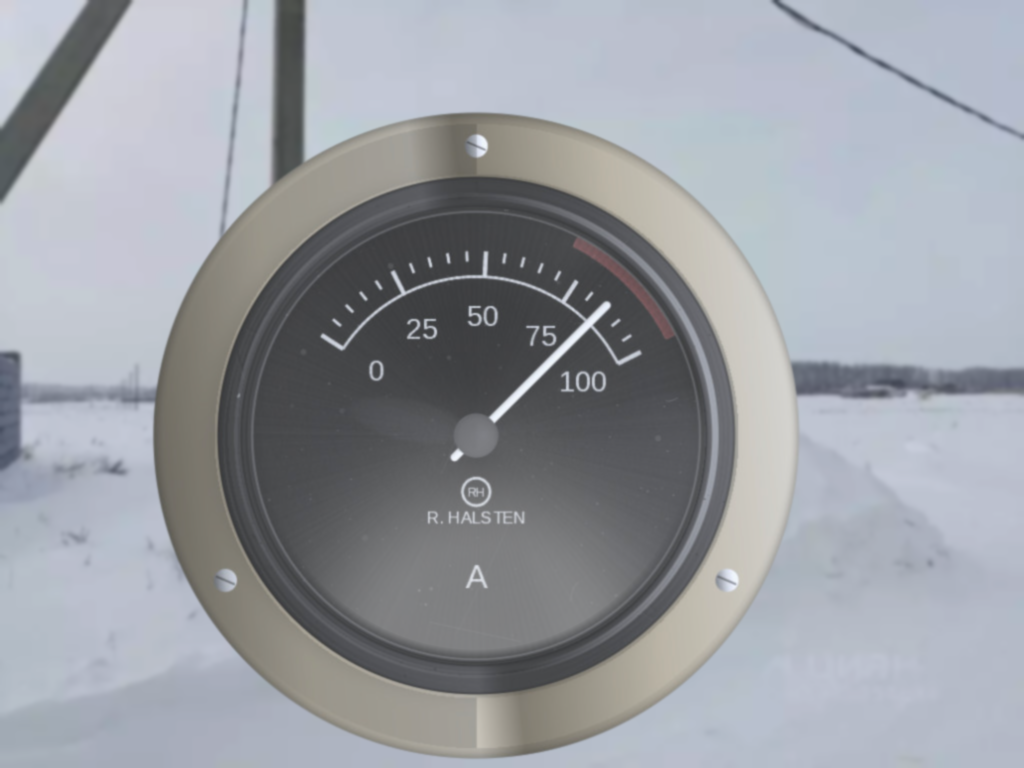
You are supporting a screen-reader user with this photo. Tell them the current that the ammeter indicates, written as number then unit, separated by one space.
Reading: 85 A
